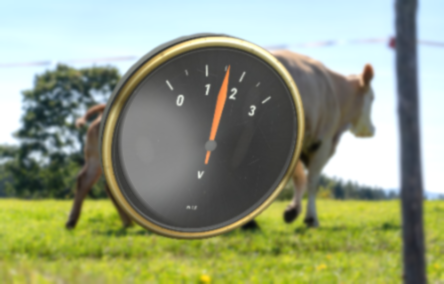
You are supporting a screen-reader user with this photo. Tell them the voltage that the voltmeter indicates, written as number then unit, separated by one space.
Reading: 1.5 V
